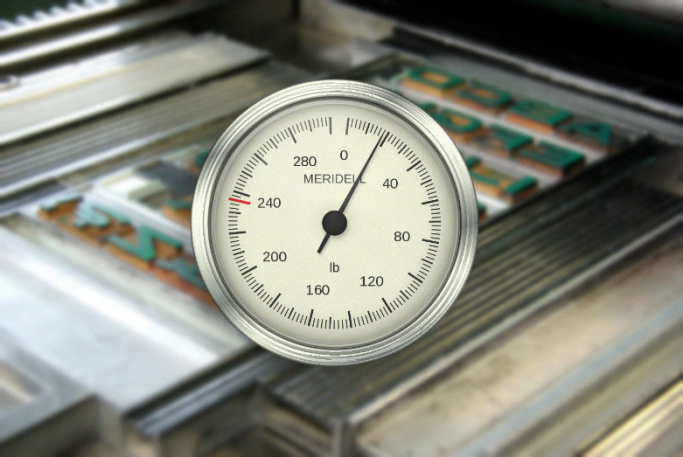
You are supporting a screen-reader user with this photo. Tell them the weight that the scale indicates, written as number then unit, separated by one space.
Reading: 18 lb
